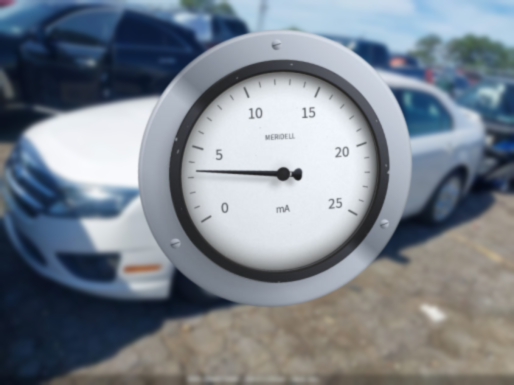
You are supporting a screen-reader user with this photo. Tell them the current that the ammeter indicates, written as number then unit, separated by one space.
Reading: 3.5 mA
